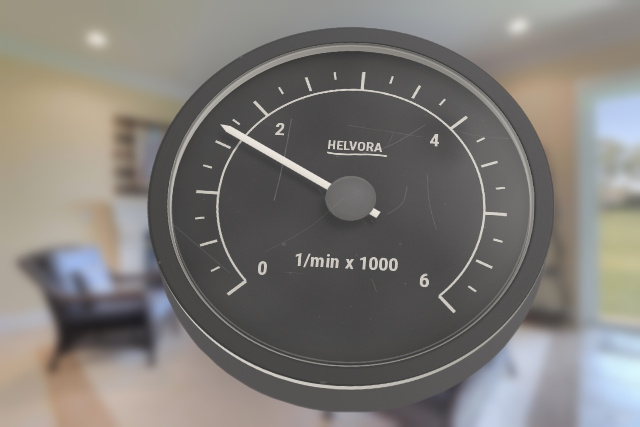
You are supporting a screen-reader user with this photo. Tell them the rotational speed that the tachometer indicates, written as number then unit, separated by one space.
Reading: 1625 rpm
